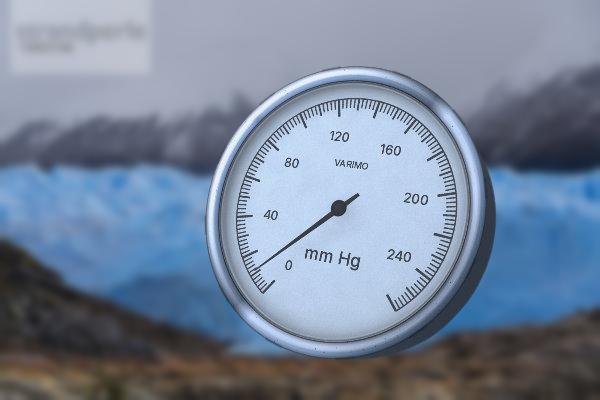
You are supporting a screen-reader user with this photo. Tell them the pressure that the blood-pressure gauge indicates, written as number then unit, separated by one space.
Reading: 10 mmHg
